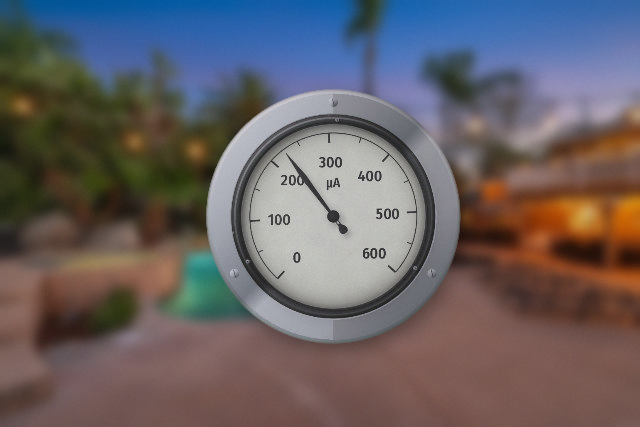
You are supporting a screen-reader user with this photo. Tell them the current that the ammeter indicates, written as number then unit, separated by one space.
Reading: 225 µA
